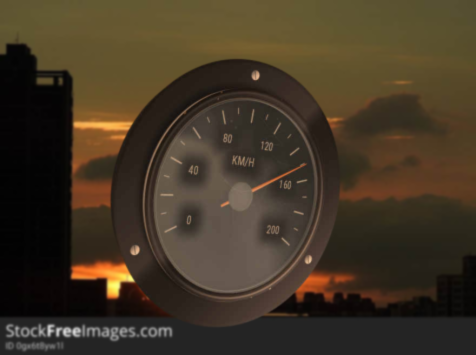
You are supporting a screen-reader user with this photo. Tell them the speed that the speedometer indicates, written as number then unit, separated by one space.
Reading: 150 km/h
